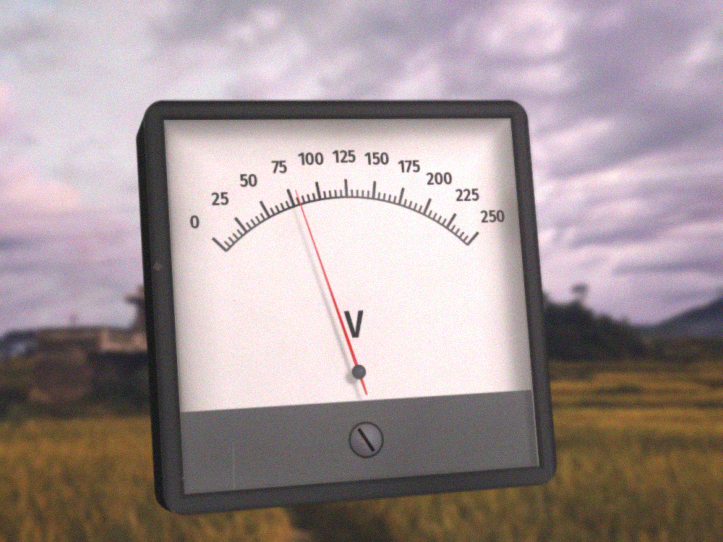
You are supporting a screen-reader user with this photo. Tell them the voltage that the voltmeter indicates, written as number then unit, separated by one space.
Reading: 80 V
